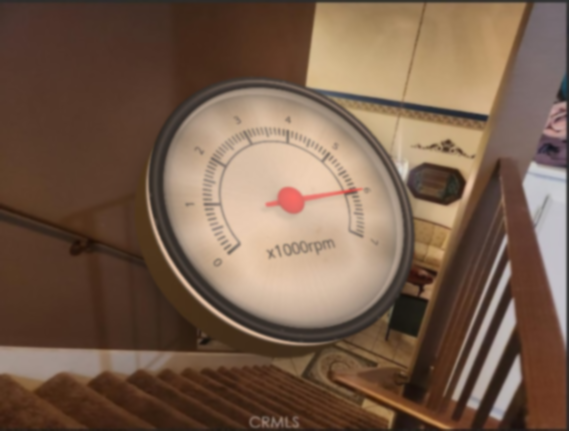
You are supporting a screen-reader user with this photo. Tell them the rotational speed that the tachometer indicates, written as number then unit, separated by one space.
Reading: 6000 rpm
